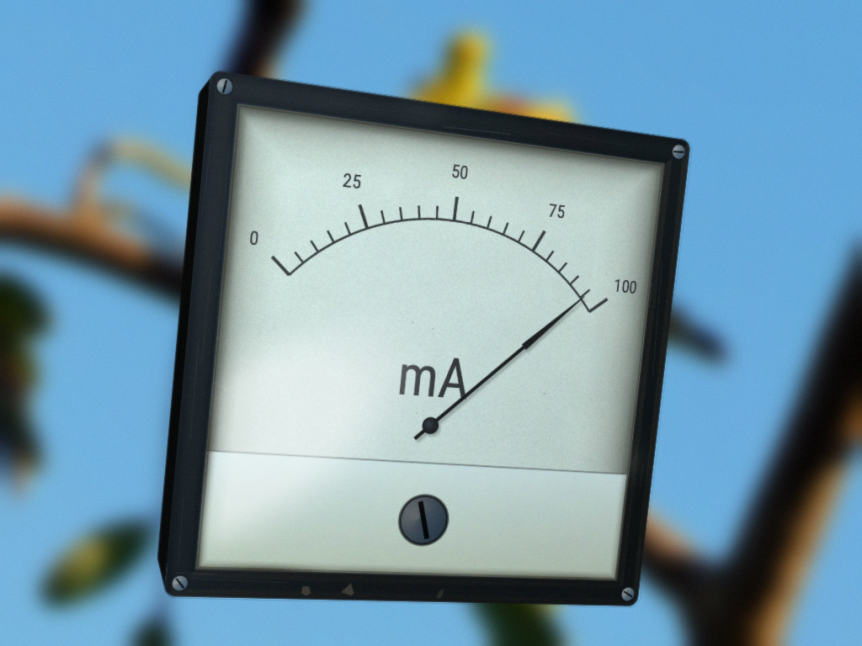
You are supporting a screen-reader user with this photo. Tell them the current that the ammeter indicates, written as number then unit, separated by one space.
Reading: 95 mA
